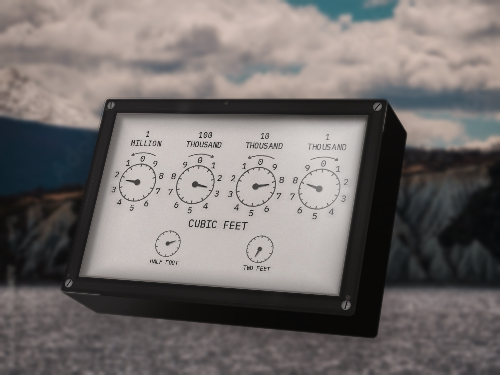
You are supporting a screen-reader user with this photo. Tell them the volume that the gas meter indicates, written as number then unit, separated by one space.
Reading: 227800 ft³
